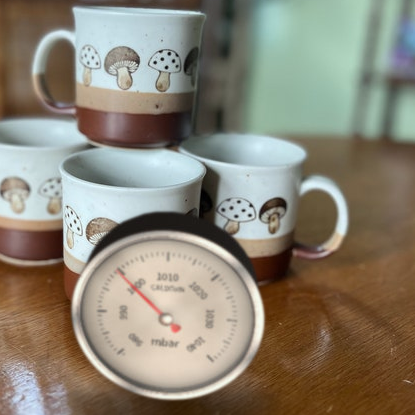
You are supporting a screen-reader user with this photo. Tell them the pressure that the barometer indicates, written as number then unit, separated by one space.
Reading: 1000 mbar
